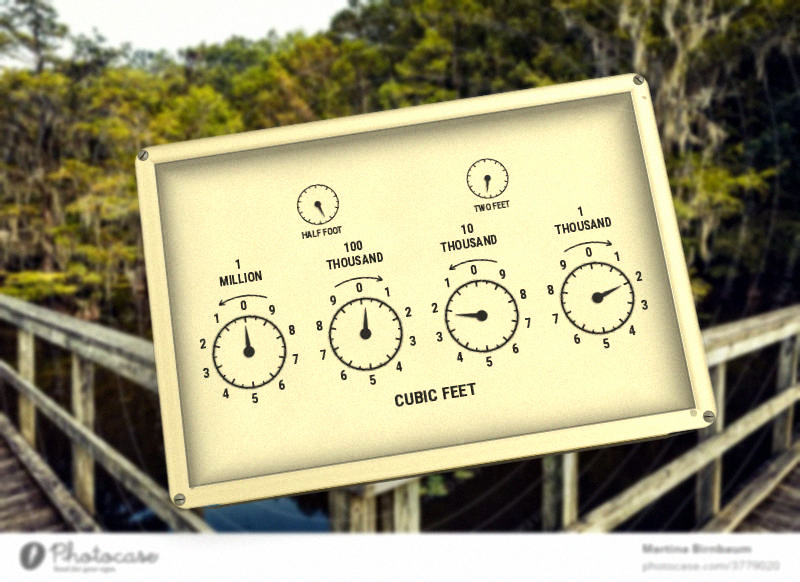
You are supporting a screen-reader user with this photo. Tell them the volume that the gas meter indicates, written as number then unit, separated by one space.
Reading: 2200 ft³
